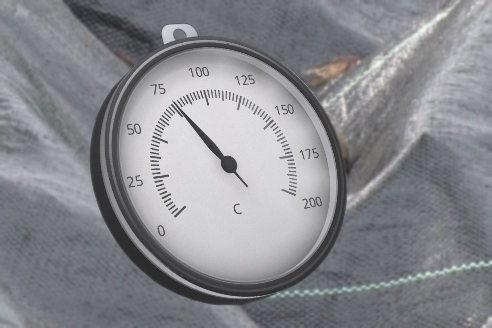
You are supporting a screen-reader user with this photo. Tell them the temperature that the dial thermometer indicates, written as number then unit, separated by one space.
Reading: 75 °C
